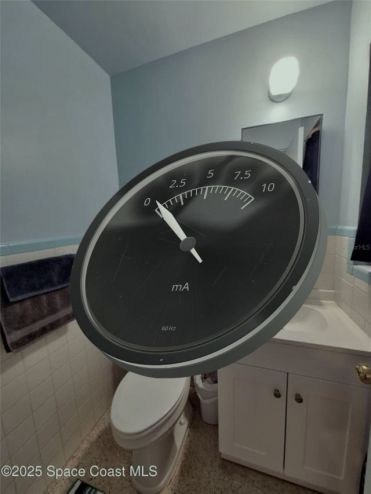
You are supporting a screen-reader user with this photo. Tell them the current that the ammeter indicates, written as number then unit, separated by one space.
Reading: 0.5 mA
